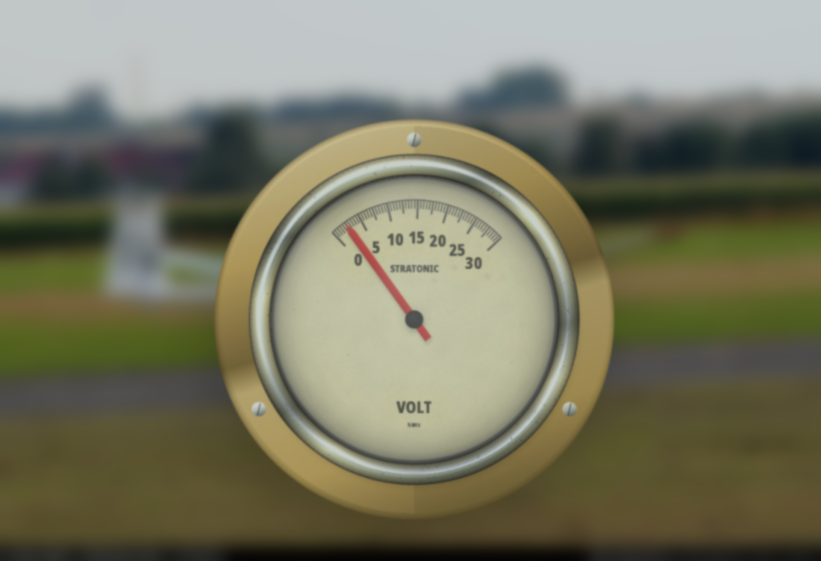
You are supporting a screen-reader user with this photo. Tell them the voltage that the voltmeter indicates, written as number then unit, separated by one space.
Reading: 2.5 V
